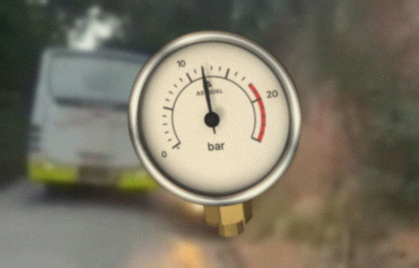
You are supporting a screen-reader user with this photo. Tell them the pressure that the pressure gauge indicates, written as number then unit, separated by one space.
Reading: 12 bar
